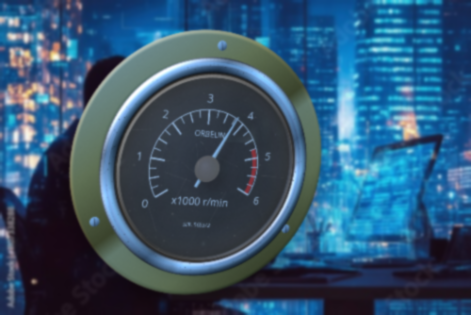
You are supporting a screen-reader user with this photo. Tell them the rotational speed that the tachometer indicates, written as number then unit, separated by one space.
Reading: 3750 rpm
